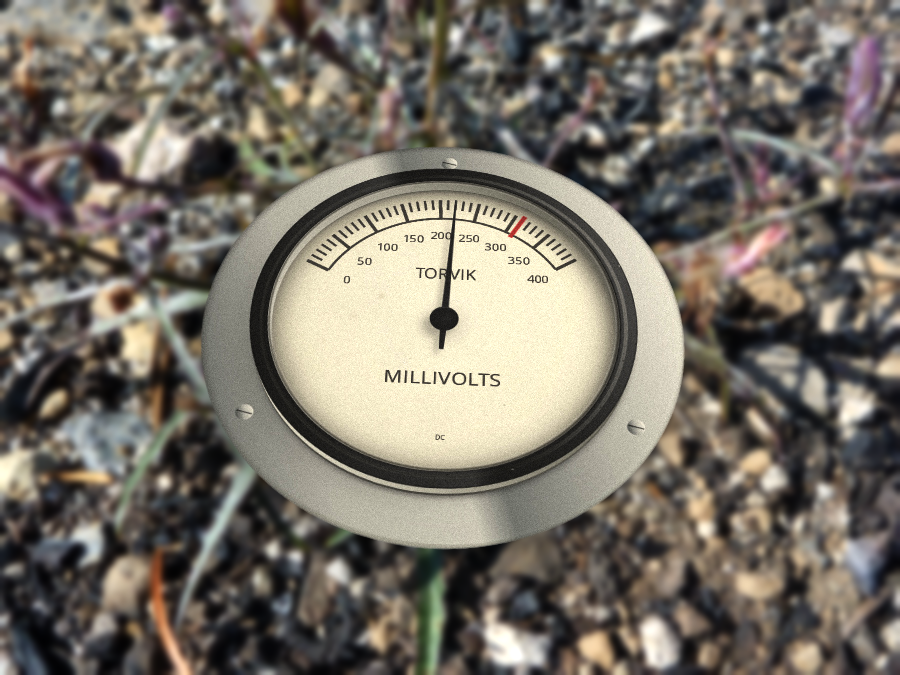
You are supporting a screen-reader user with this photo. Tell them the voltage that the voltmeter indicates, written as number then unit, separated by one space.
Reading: 220 mV
